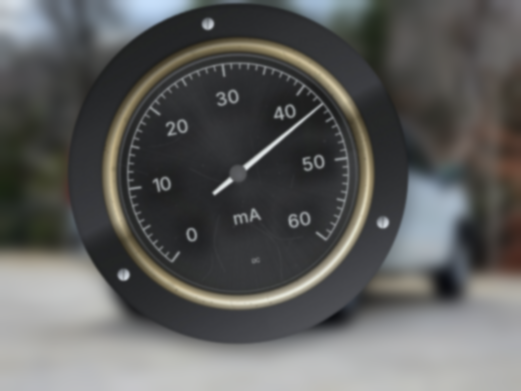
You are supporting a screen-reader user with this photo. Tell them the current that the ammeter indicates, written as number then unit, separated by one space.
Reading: 43 mA
